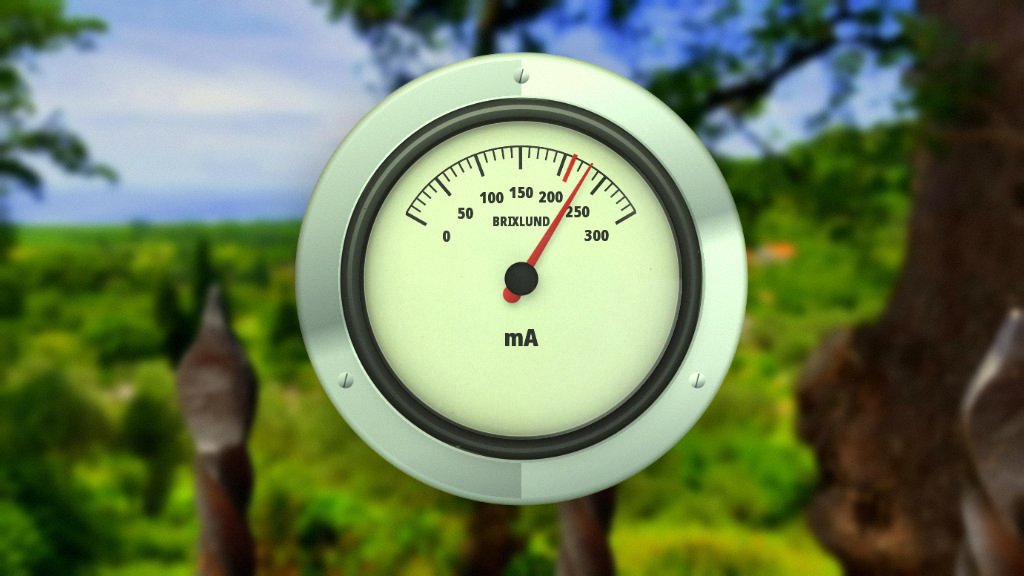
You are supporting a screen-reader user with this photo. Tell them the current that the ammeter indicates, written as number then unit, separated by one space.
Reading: 230 mA
